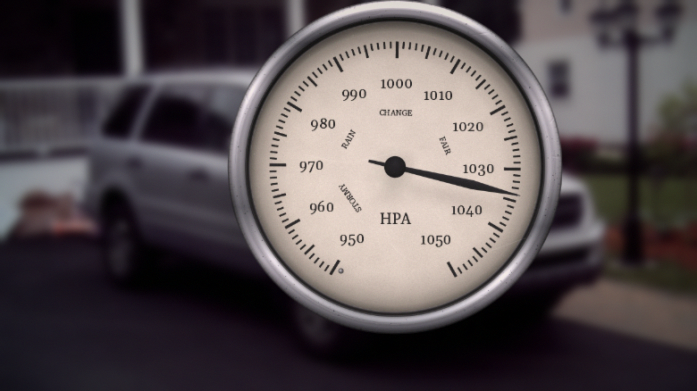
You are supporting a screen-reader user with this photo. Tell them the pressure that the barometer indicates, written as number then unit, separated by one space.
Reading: 1034 hPa
